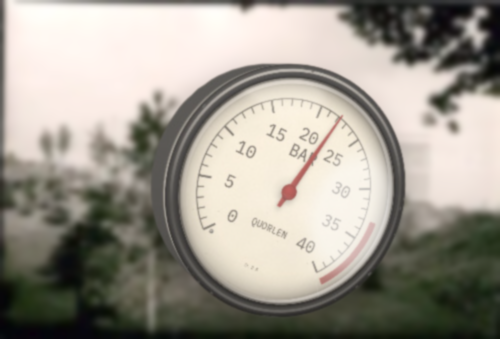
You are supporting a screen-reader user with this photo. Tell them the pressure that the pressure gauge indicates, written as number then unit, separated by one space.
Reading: 22 bar
